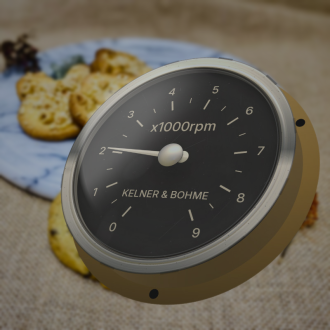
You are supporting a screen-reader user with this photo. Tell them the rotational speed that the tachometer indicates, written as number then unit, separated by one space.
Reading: 2000 rpm
